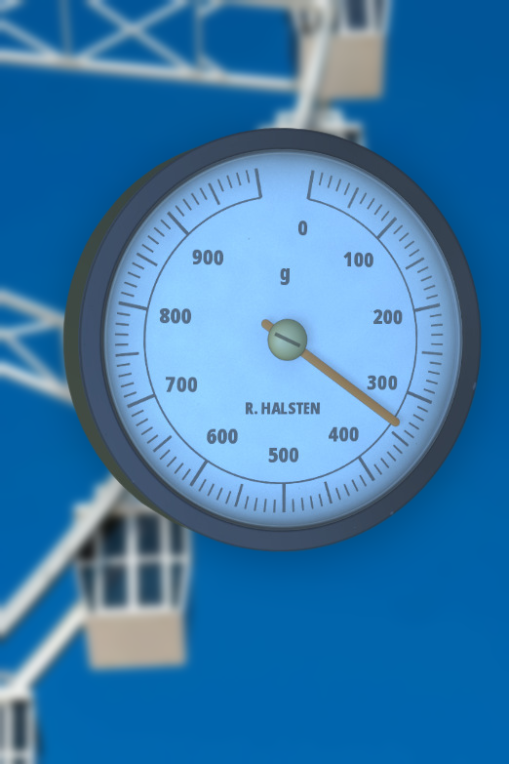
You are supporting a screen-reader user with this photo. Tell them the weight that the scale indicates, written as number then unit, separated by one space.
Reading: 340 g
